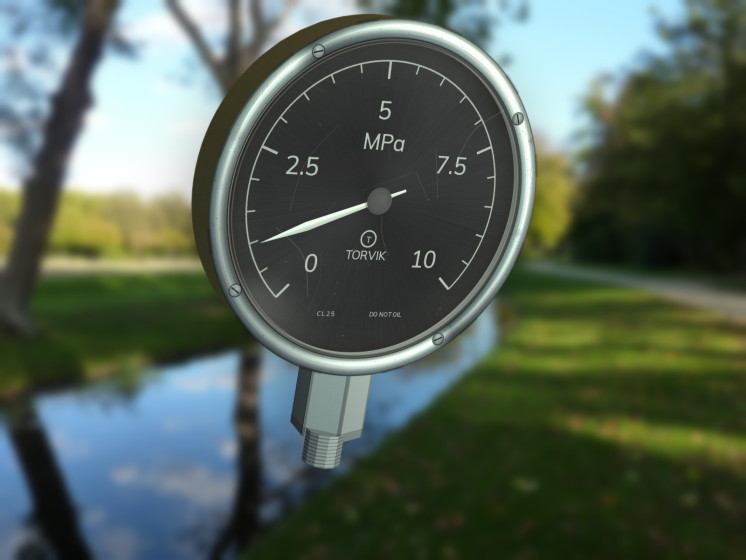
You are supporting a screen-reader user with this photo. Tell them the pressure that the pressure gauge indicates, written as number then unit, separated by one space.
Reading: 1 MPa
